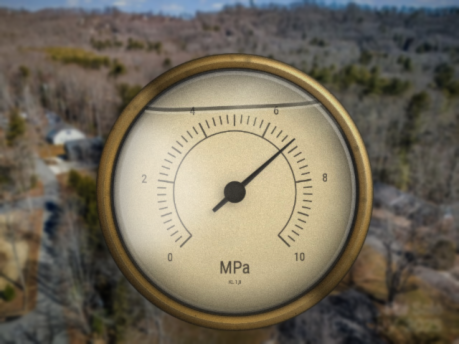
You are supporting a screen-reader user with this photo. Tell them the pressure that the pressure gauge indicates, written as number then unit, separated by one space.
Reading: 6.8 MPa
